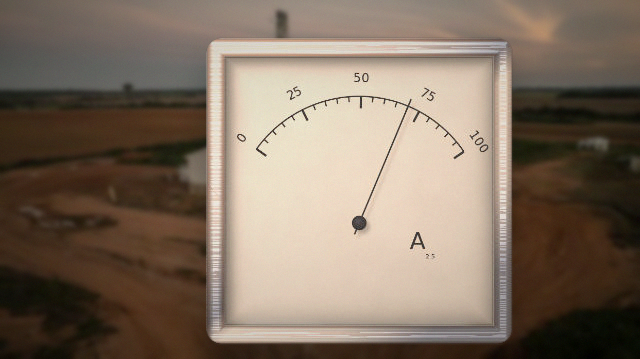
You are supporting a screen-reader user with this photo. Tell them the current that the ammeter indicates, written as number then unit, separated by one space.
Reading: 70 A
